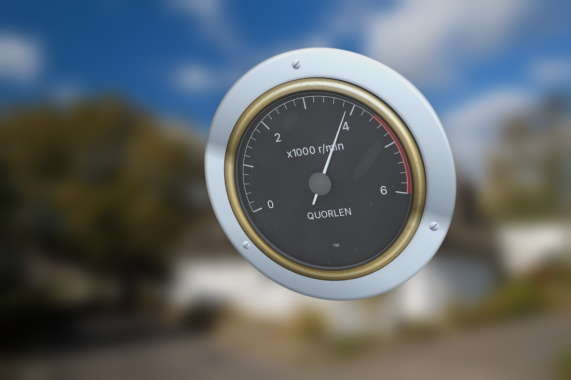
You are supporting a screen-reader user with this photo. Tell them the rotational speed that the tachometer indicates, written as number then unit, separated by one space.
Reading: 3900 rpm
